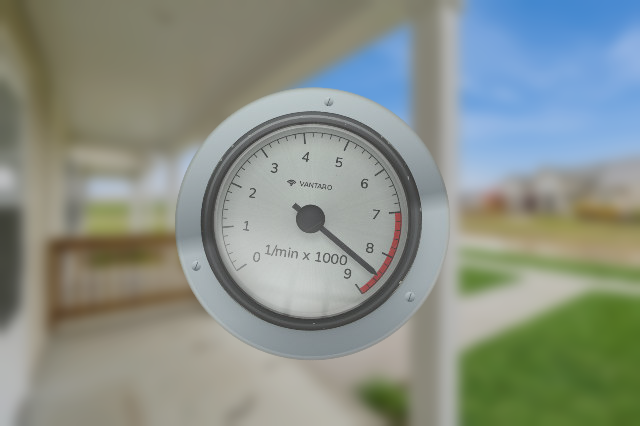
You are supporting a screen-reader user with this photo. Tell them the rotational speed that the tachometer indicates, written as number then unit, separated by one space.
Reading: 8500 rpm
